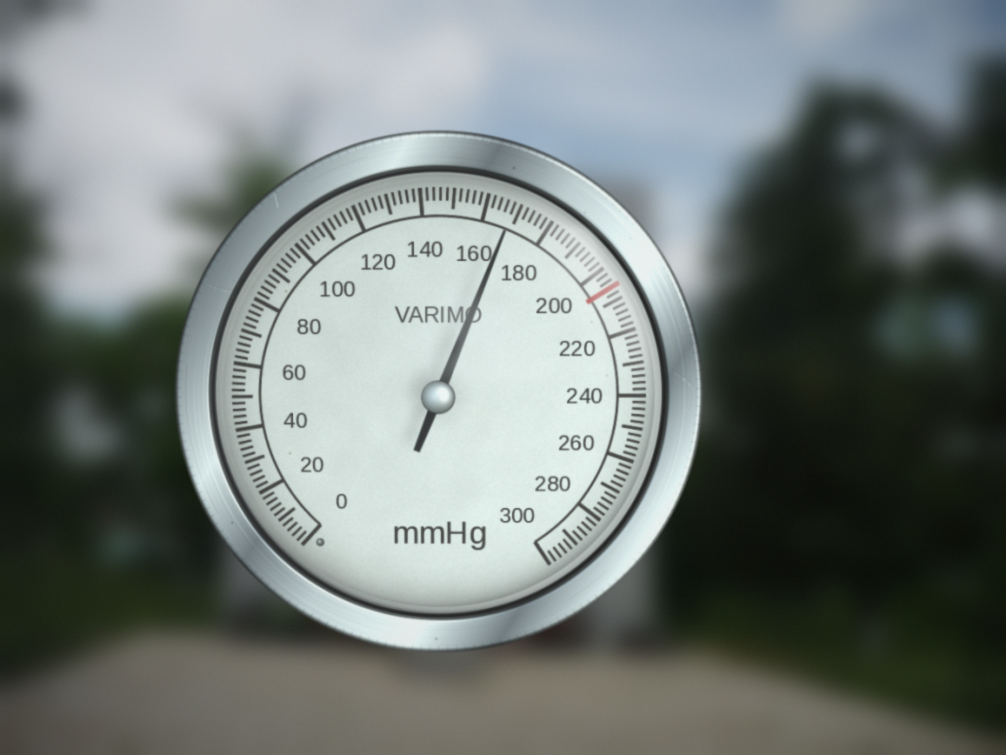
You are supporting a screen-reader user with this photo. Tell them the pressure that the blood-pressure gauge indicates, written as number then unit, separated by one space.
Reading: 168 mmHg
